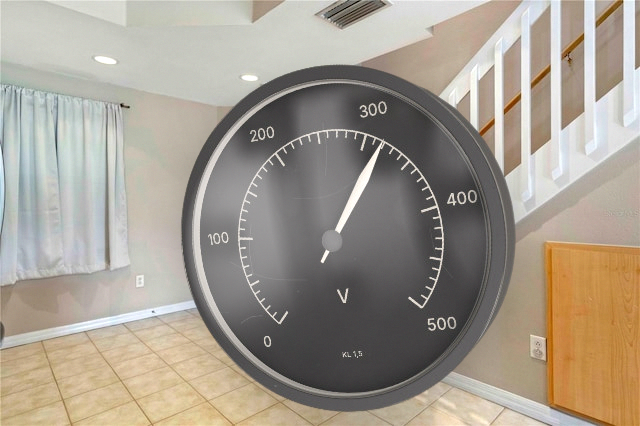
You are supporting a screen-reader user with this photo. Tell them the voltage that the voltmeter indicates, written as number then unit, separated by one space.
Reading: 320 V
